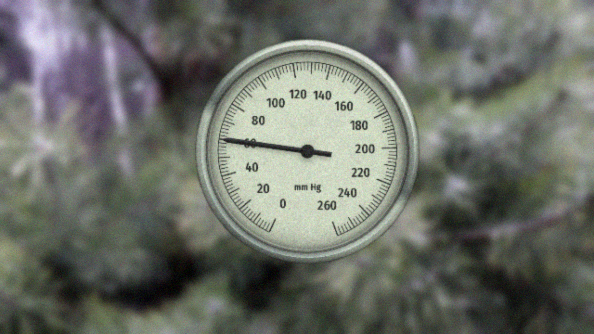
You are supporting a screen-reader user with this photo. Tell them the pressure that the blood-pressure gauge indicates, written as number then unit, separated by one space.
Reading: 60 mmHg
